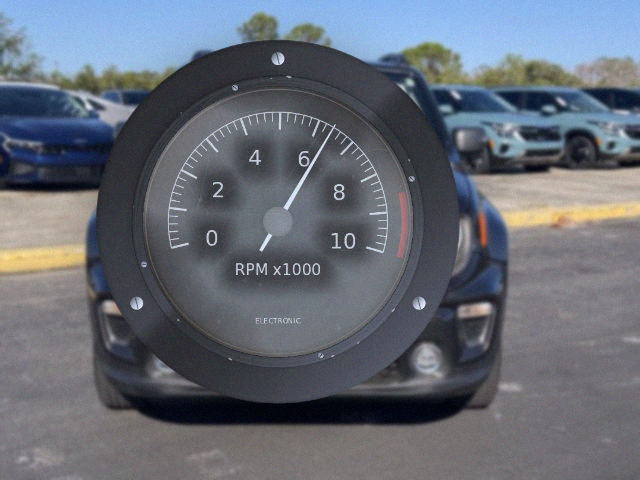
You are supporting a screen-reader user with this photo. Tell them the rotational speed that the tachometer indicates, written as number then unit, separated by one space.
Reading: 6400 rpm
